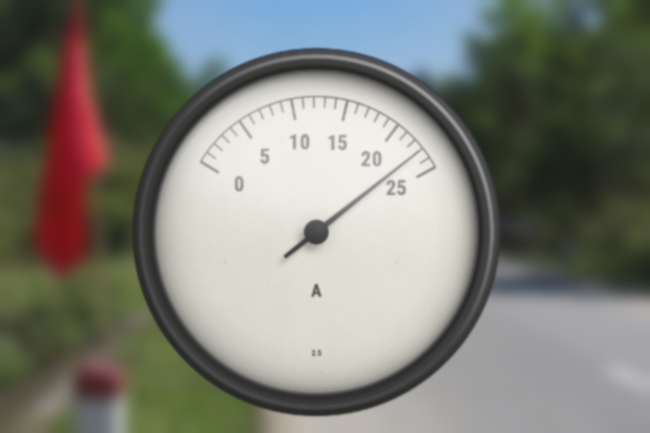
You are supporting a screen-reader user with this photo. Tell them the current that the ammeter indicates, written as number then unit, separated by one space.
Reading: 23 A
